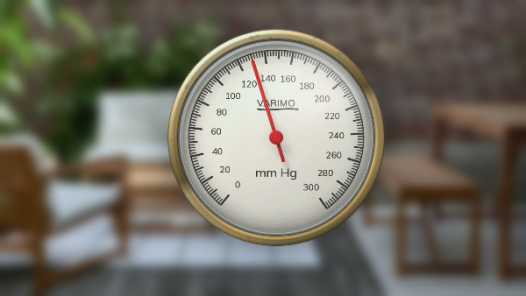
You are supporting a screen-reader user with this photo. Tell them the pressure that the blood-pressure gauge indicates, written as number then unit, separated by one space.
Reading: 130 mmHg
